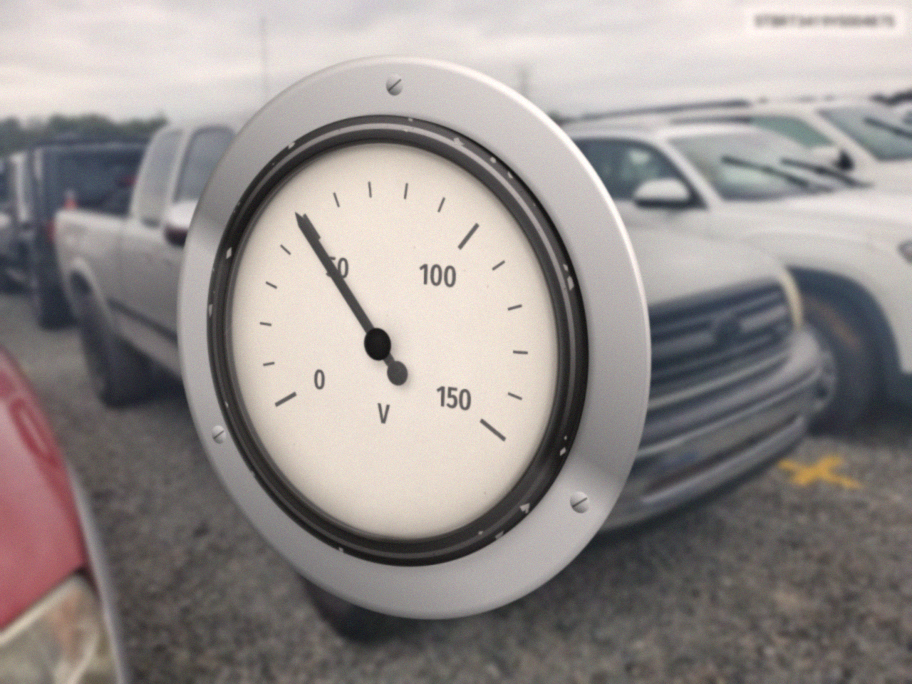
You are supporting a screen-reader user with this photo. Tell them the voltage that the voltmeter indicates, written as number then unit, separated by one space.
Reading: 50 V
